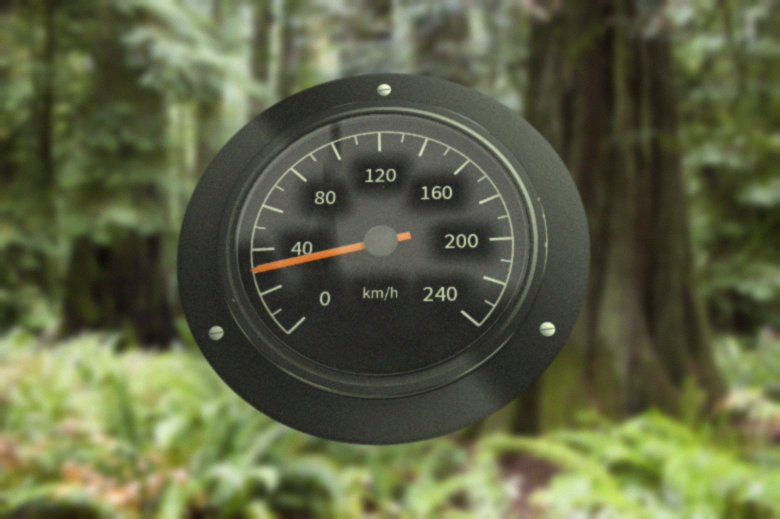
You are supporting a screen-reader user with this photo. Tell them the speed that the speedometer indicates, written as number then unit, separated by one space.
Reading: 30 km/h
